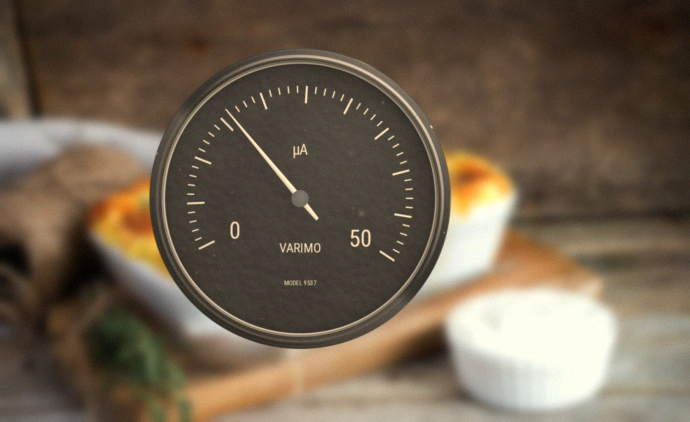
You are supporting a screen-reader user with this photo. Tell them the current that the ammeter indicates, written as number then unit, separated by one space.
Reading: 16 µA
